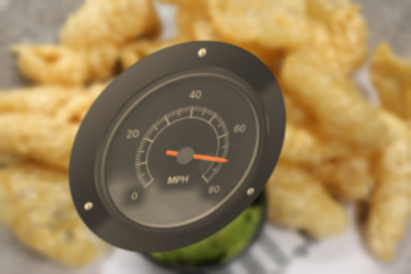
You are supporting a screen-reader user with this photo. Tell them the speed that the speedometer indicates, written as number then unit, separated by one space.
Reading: 70 mph
